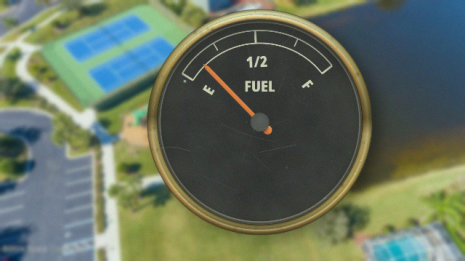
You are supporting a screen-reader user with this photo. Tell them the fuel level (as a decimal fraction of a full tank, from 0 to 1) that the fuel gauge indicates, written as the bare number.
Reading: 0.125
